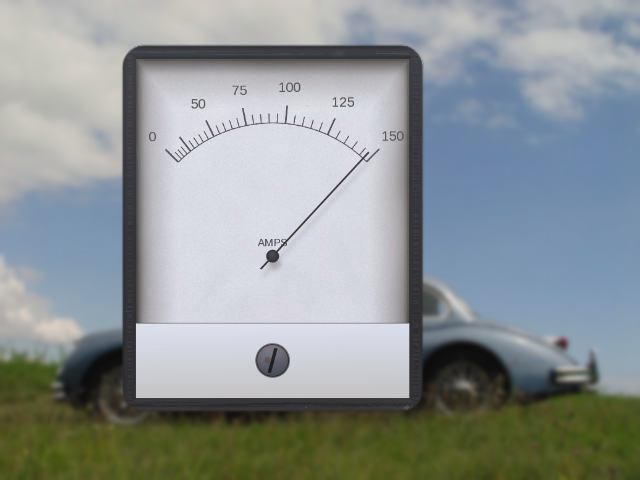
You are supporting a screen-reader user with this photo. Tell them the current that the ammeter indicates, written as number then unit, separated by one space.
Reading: 147.5 A
